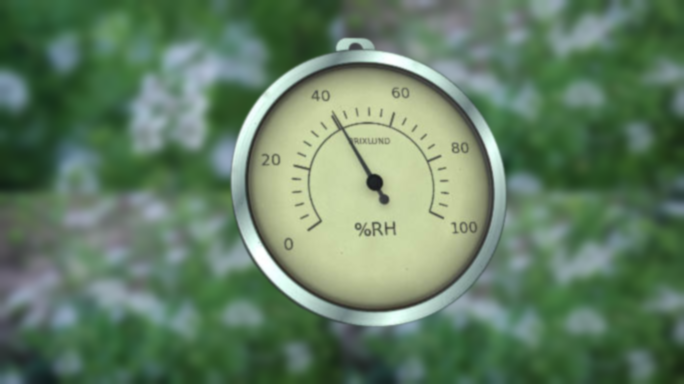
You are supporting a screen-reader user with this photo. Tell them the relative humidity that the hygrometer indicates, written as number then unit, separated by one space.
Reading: 40 %
